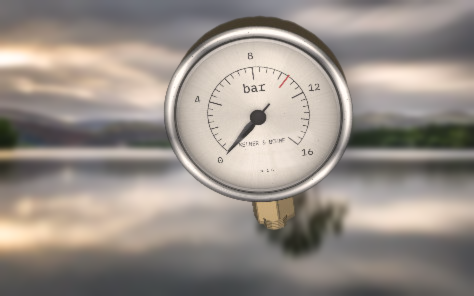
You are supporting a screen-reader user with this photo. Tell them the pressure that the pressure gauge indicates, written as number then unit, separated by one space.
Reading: 0 bar
